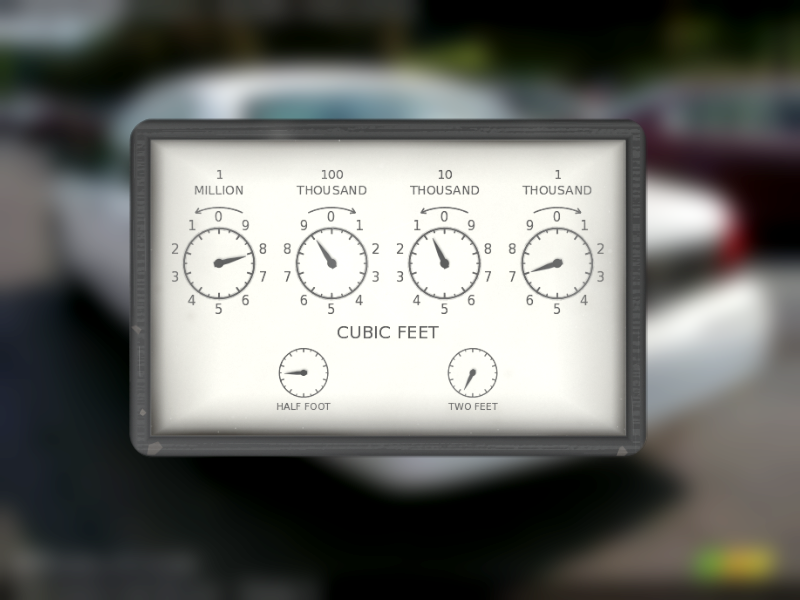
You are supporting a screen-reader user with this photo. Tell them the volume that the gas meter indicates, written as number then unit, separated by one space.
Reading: 790700 ft³
